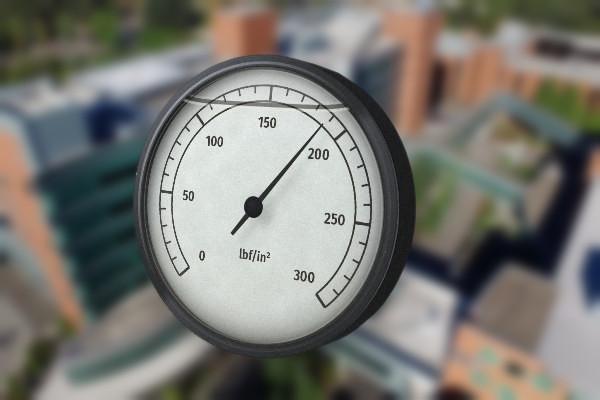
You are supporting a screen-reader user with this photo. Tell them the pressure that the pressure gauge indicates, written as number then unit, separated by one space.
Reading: 190 psi
